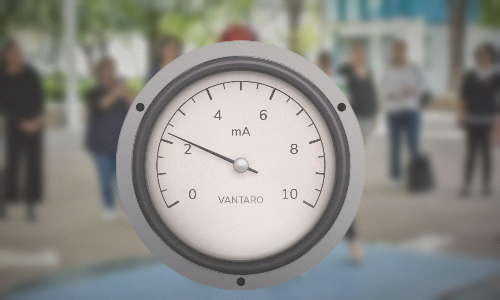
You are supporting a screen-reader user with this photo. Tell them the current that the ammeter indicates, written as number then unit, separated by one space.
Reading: 2.25 mA
